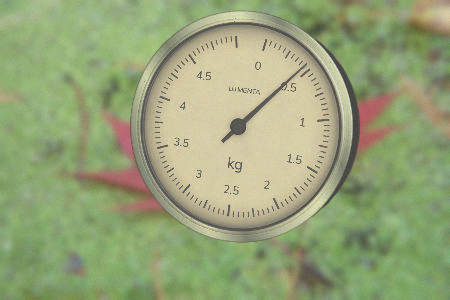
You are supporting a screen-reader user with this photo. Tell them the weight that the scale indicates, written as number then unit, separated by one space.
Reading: 0.45 kg
